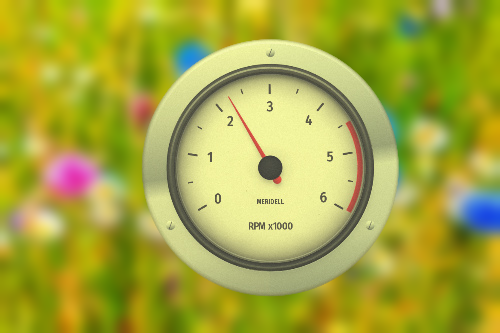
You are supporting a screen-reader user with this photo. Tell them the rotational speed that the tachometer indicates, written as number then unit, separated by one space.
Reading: 2250 rpm
